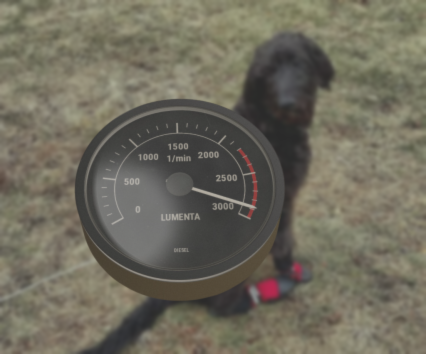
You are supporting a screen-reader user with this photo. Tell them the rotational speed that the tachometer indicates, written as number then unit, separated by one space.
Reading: 2900 rpm
